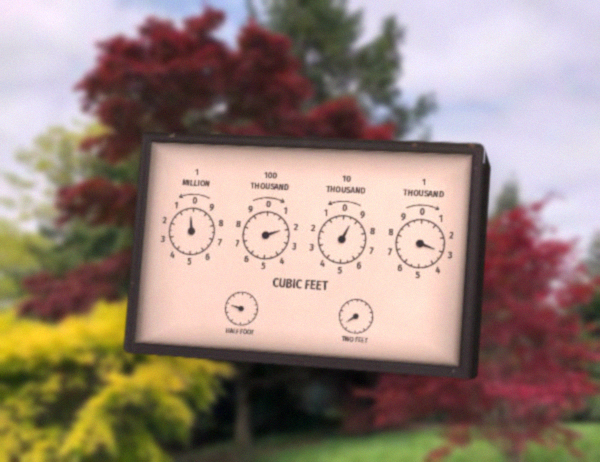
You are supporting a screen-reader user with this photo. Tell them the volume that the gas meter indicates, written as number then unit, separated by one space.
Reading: 19300 ft³
